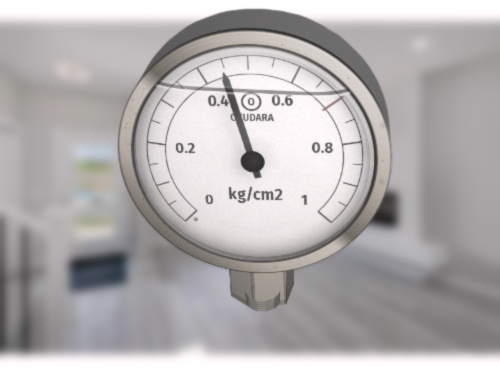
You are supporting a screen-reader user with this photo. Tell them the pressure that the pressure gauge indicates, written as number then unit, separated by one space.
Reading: 0.45 kg/cm²
